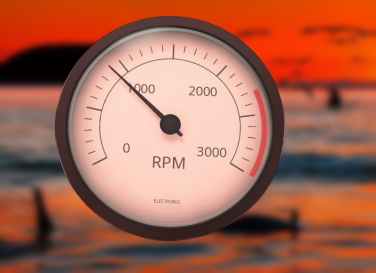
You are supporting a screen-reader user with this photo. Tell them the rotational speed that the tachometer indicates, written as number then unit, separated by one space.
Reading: 900 rpm
